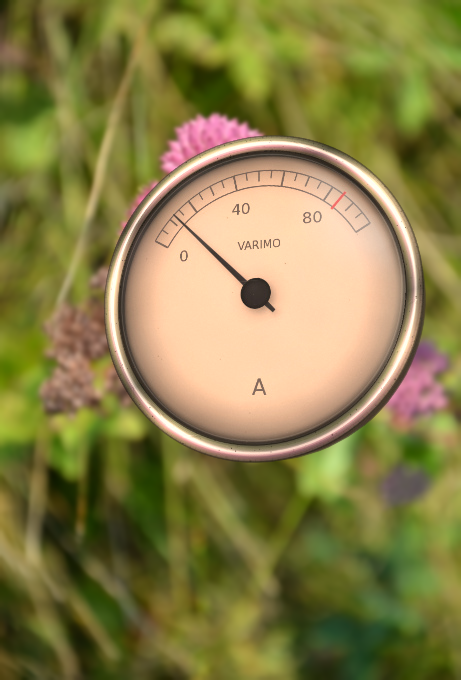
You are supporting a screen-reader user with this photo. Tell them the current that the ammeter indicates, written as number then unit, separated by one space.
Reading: 12.5 A
